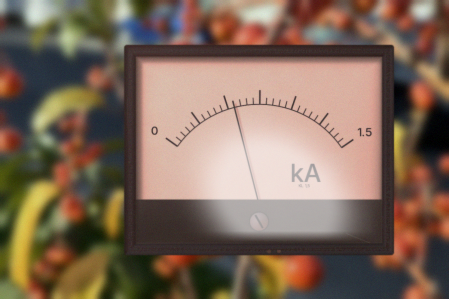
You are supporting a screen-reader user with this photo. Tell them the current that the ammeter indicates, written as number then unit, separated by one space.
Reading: 0.55 kA
